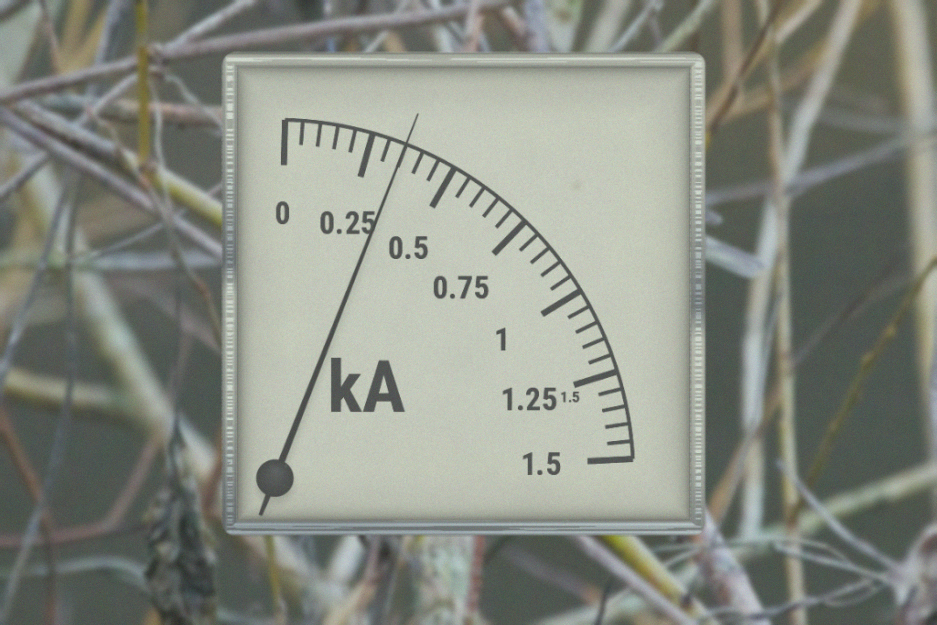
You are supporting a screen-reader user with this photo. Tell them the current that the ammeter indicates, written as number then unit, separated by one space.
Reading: 0.35 kA
